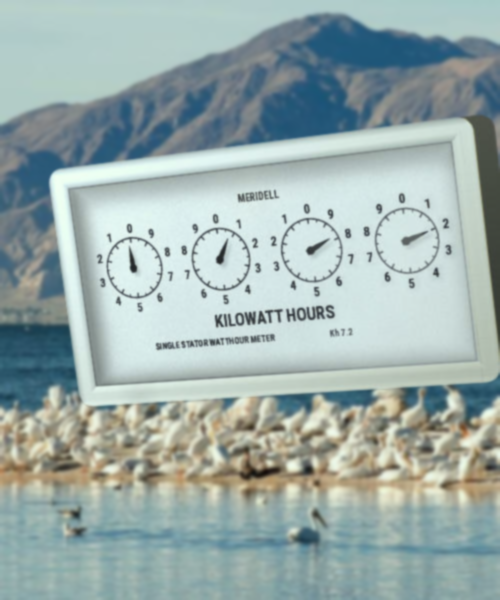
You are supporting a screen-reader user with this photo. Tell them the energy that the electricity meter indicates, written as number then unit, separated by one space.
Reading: 82 kWh
